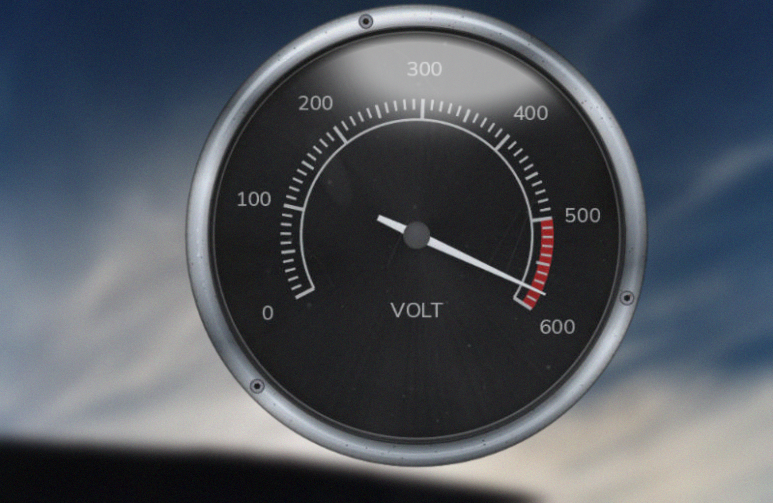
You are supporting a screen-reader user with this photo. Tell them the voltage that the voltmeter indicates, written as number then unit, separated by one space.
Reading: 580 V
